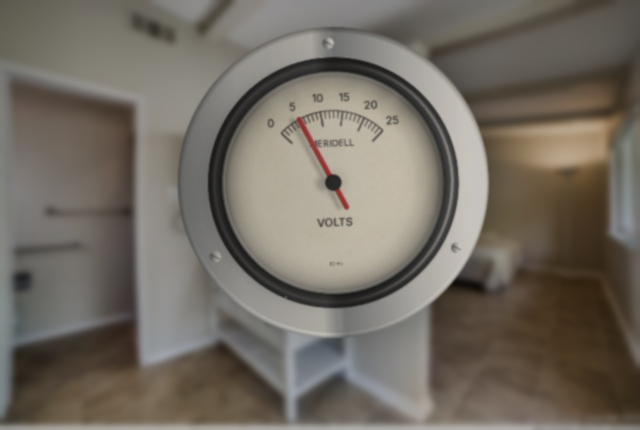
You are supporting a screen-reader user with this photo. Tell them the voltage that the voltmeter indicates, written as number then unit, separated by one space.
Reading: 5 V
